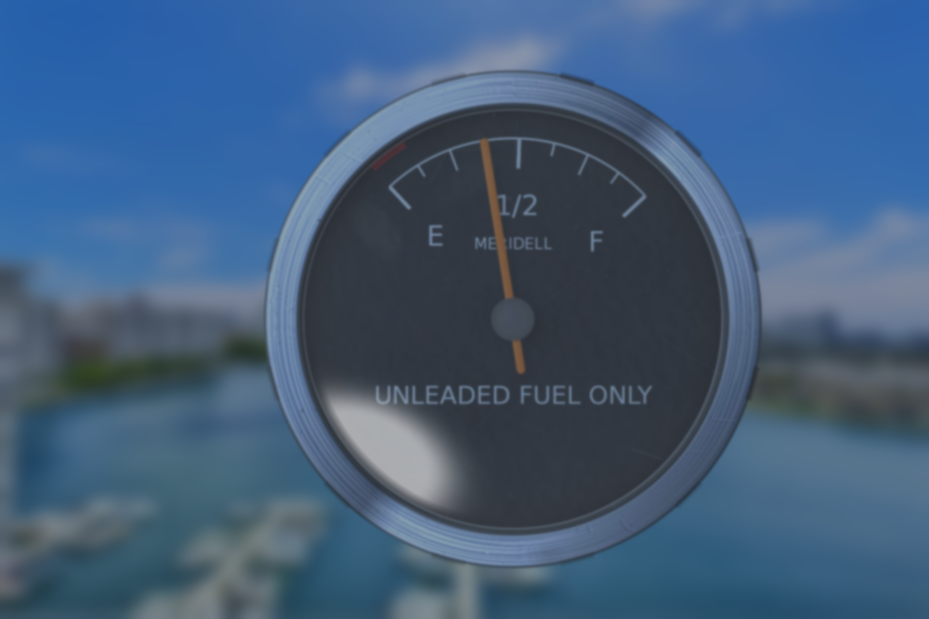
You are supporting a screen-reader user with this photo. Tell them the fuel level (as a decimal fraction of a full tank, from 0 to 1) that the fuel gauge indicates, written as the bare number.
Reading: 0.375
